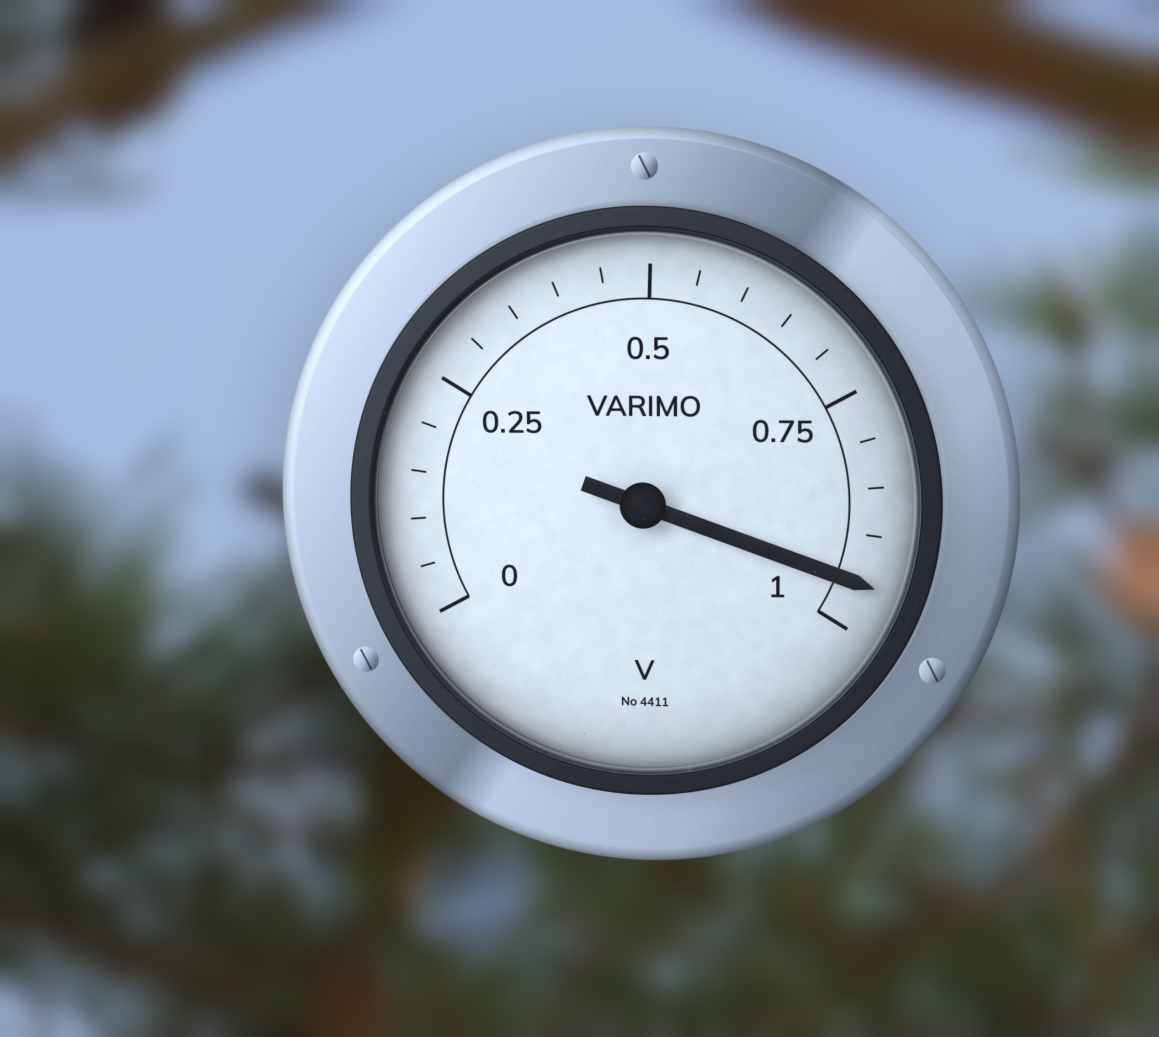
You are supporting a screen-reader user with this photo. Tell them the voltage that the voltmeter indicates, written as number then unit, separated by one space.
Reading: 0.95 V
